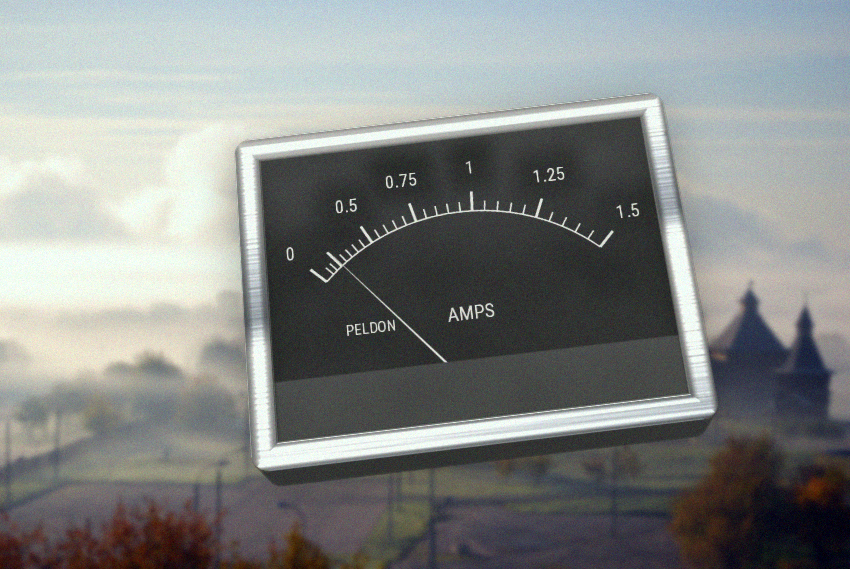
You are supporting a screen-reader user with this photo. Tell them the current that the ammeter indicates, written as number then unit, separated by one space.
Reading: 0.25 A
